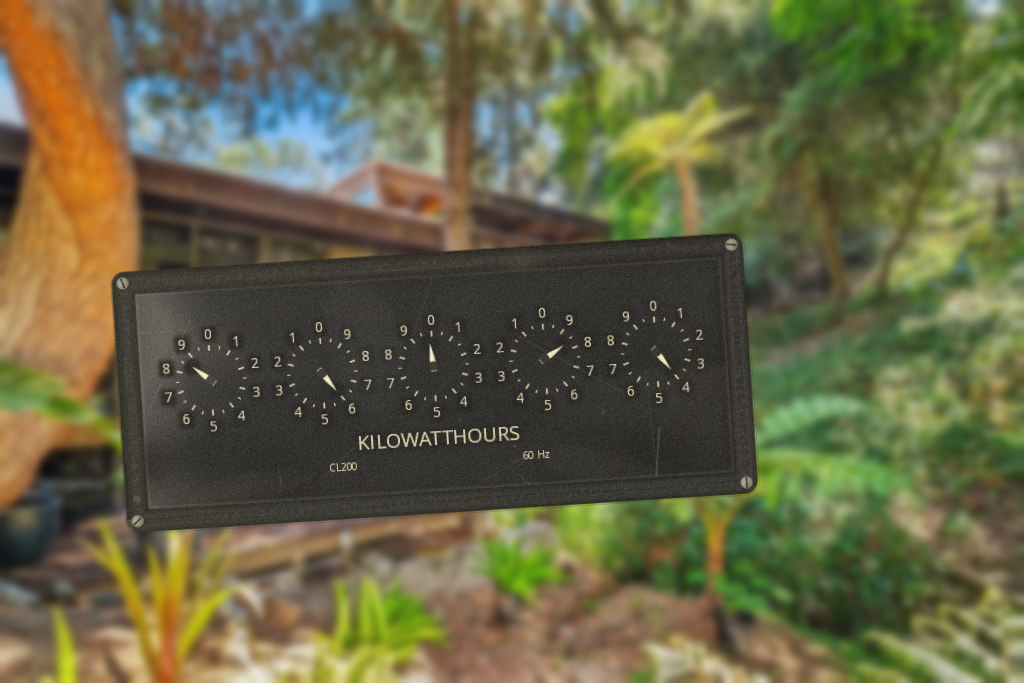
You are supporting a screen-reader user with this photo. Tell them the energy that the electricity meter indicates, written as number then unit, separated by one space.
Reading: 85984 kWh
